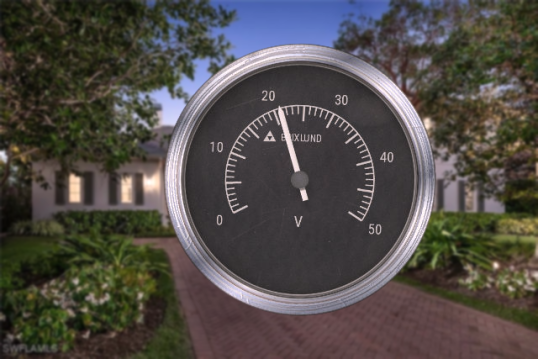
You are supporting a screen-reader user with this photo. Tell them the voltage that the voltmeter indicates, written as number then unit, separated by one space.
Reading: 21 V
